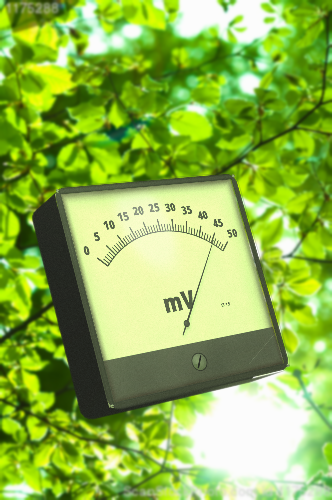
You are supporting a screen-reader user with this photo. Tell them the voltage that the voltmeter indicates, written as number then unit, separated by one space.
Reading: 45 mV
